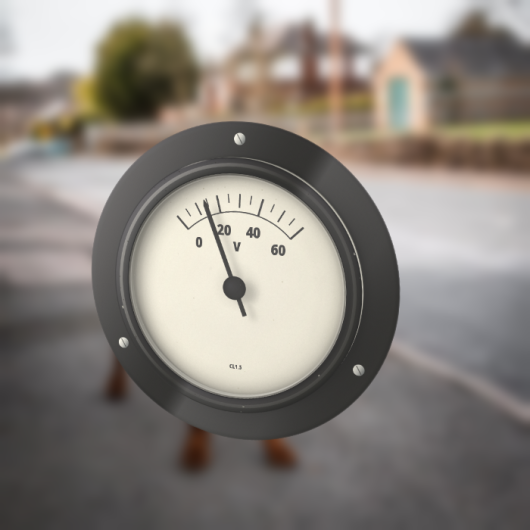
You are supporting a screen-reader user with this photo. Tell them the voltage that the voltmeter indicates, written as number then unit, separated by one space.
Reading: 15 V
